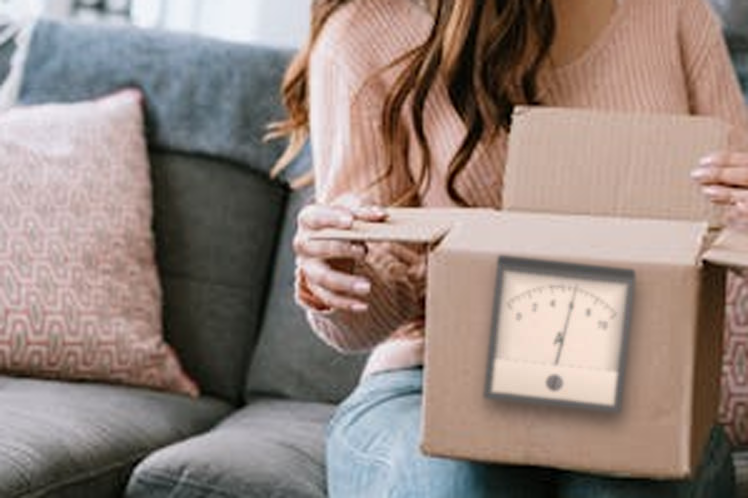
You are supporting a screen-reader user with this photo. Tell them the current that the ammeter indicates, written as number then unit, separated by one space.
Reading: 6 A
